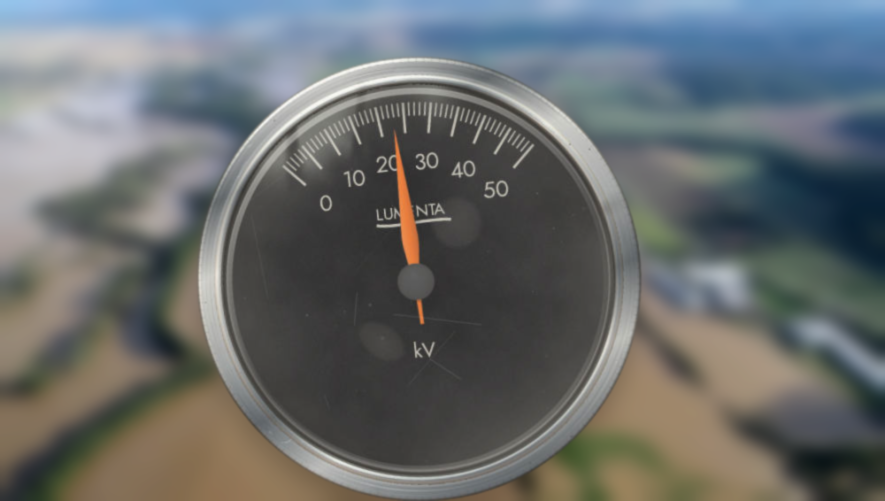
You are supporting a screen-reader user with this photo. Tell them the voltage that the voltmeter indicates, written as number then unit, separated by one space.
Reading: 23 kV
